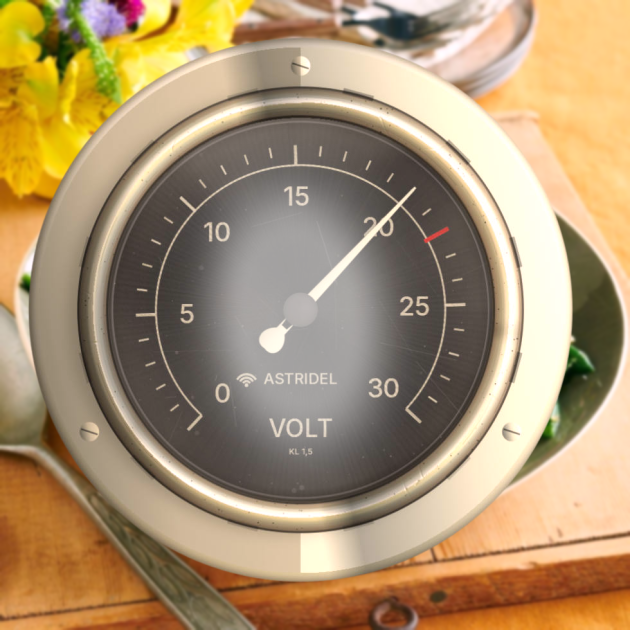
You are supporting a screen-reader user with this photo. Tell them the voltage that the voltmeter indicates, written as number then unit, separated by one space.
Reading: 20 V
